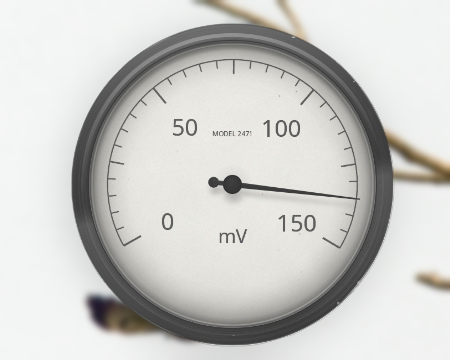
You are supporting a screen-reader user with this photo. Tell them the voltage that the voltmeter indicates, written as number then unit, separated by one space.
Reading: 135 mV
